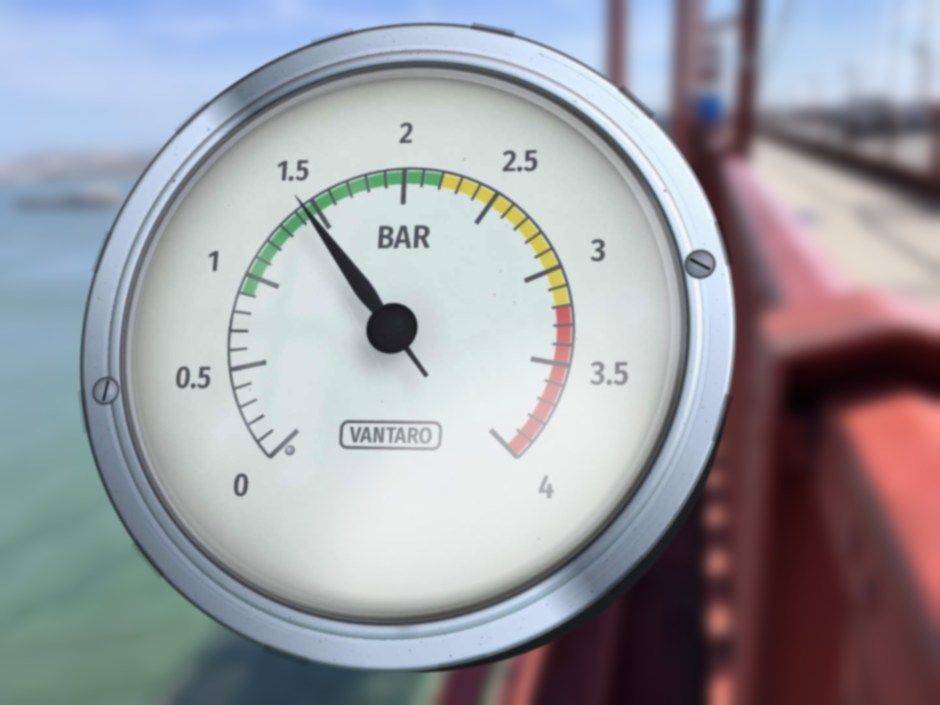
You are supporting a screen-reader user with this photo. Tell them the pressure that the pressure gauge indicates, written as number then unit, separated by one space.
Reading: 1.45 bar
